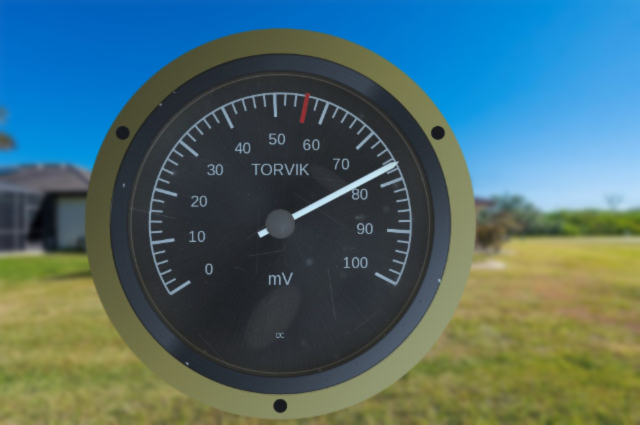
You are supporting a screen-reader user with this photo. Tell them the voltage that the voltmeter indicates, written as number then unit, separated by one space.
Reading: 77 mV
